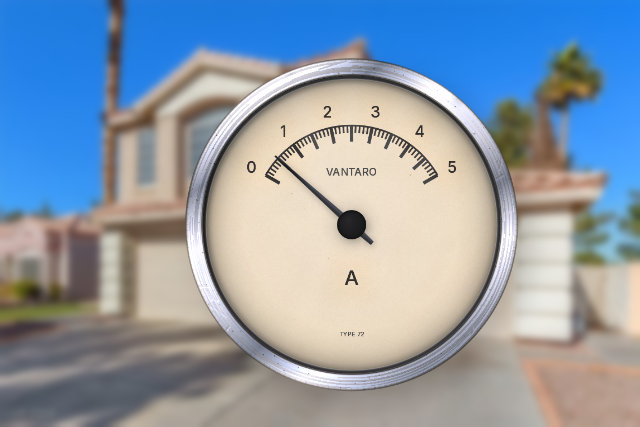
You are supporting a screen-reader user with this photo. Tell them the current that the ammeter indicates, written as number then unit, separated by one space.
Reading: 0.5 A
